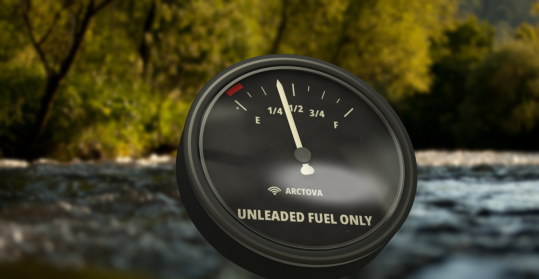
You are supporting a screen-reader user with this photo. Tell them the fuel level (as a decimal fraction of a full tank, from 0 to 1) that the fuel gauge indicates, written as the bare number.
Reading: 0.375
